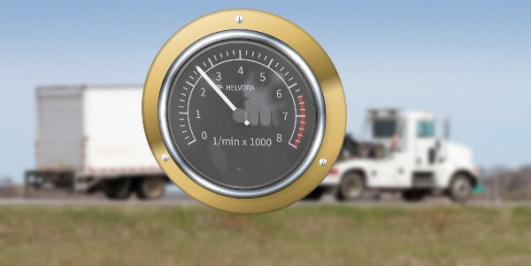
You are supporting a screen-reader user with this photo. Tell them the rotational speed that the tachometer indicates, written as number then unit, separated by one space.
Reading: 2600 rpm
